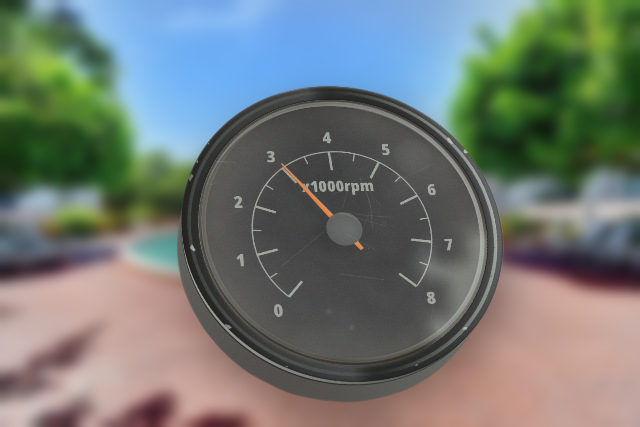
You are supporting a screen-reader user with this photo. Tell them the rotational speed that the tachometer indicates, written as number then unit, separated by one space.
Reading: 3000 rpm
